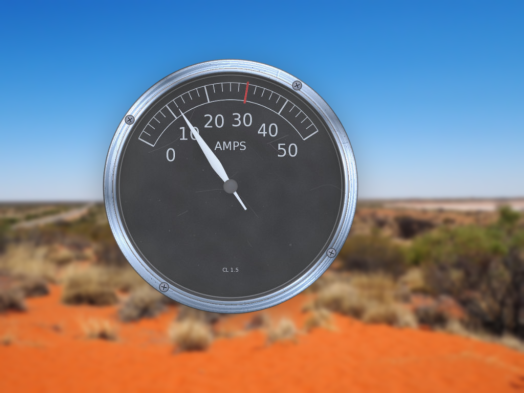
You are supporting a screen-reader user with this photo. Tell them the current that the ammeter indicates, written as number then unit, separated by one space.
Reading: 12 A
